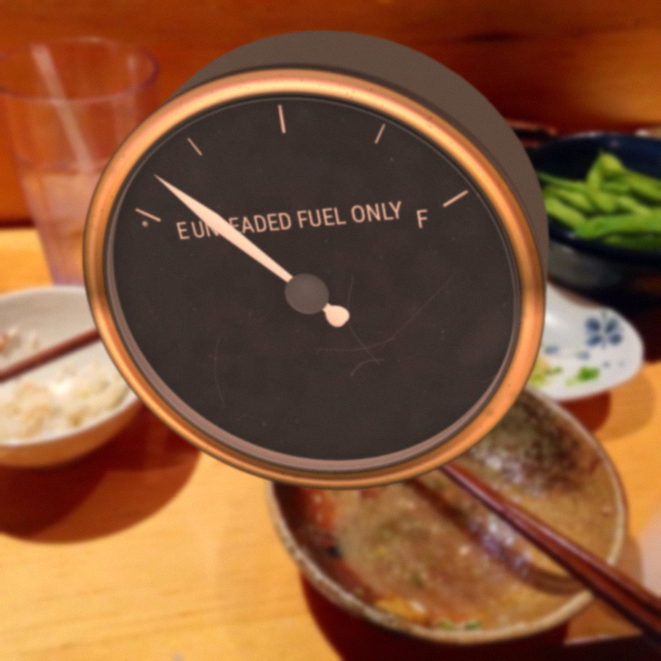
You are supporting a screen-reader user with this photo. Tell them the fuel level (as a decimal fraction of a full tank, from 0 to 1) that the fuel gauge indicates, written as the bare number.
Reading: 0.125
